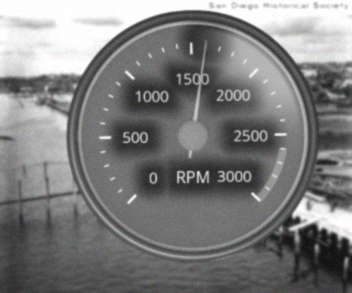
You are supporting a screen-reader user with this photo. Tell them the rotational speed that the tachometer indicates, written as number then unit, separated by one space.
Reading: 1600 rpm
